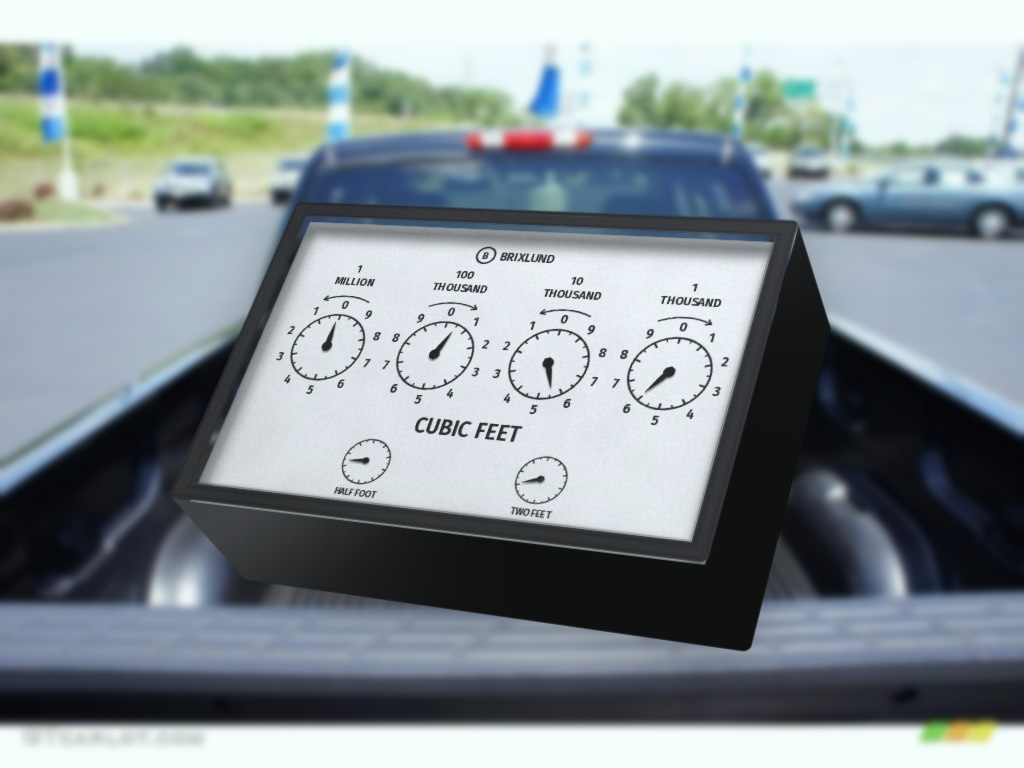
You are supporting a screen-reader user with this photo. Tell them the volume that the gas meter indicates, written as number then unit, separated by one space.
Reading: 5600 ft³
